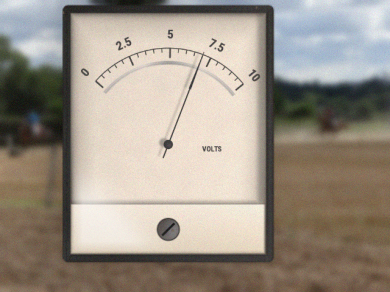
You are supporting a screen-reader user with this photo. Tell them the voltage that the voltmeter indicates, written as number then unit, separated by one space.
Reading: 7 V
